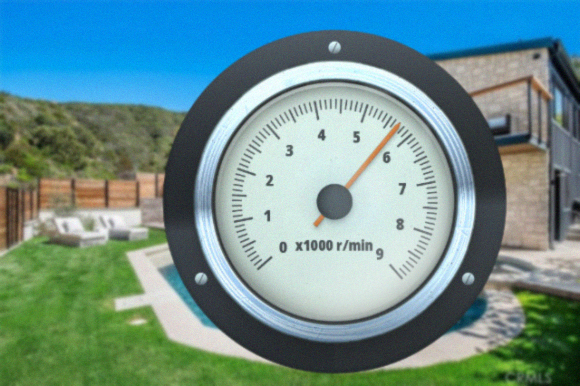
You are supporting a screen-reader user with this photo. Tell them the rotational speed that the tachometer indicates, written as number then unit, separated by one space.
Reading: 5700 rpm
